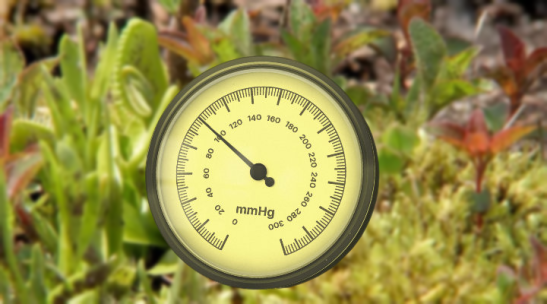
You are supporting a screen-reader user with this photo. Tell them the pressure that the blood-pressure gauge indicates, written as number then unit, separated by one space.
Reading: 100 mmHg
